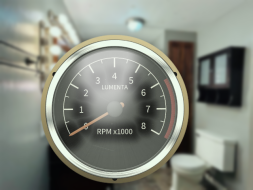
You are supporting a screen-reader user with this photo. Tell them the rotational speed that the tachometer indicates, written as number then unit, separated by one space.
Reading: 0 rpm
